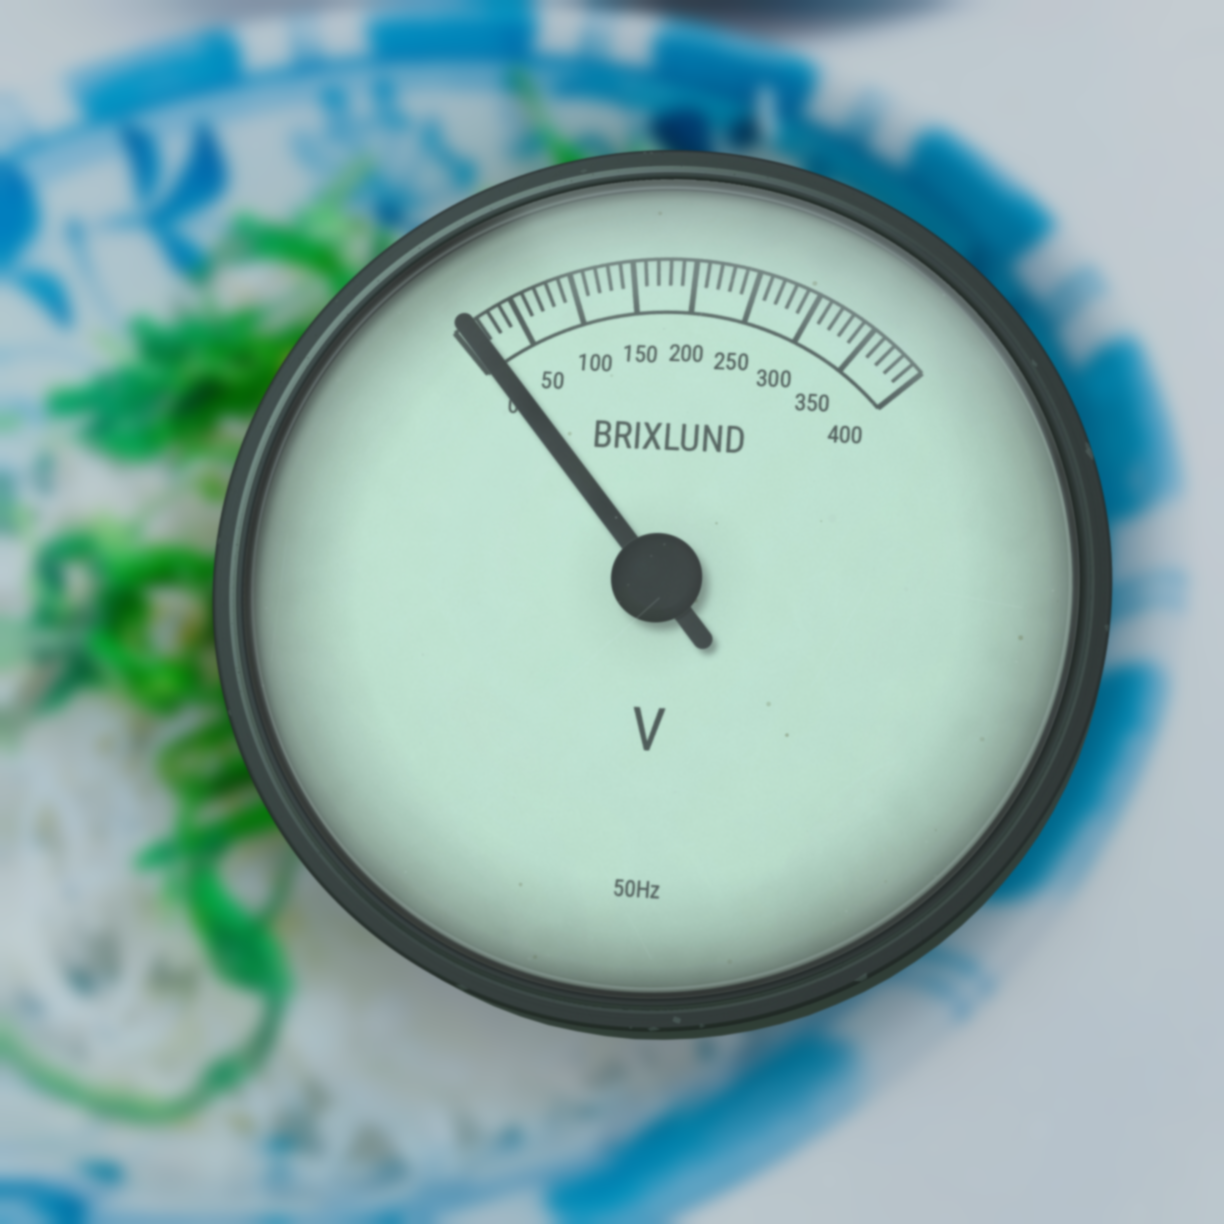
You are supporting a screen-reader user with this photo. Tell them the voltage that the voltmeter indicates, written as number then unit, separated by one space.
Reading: 10 V
